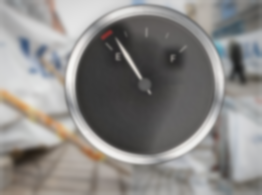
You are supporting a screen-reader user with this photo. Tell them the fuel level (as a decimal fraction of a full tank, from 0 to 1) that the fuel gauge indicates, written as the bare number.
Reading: 0.125
